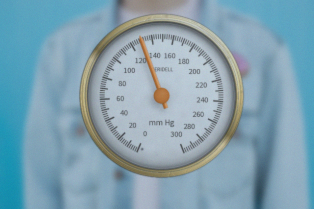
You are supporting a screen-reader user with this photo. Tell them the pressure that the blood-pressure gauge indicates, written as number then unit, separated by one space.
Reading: 130 mmHg
